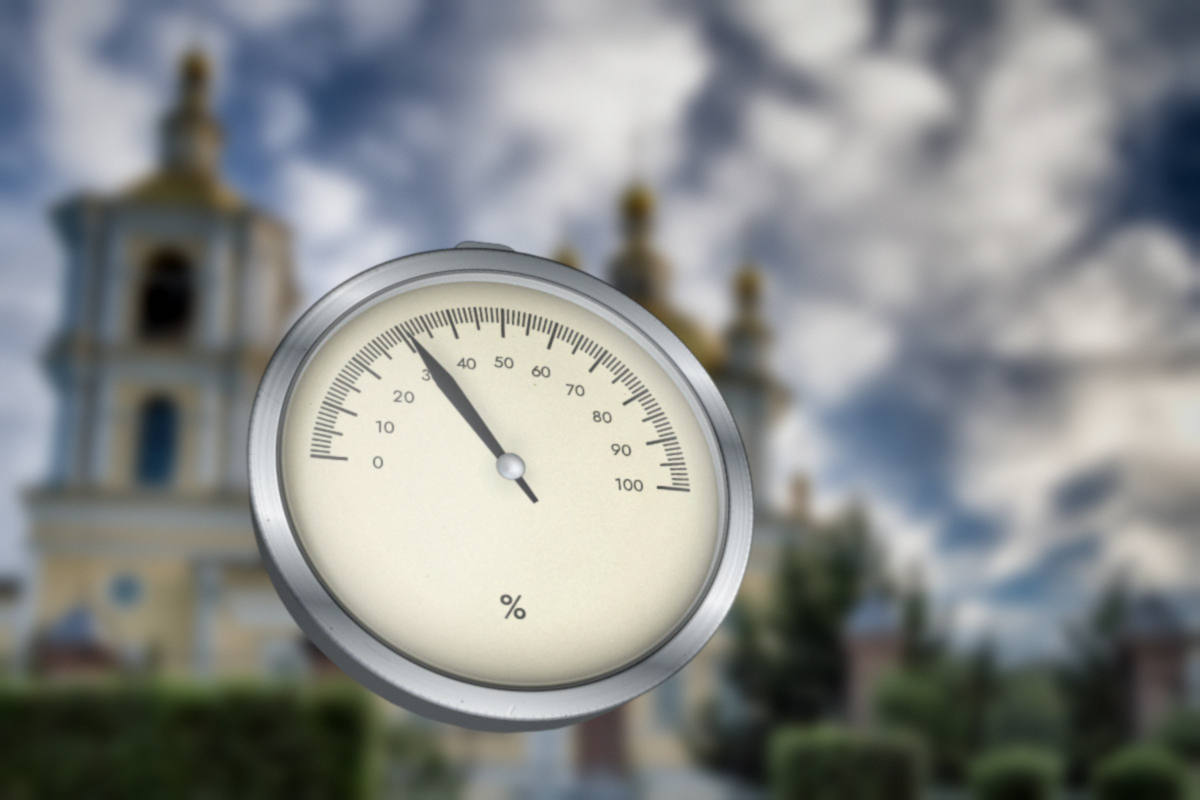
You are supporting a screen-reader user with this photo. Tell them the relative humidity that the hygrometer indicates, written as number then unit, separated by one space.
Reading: 30 %
